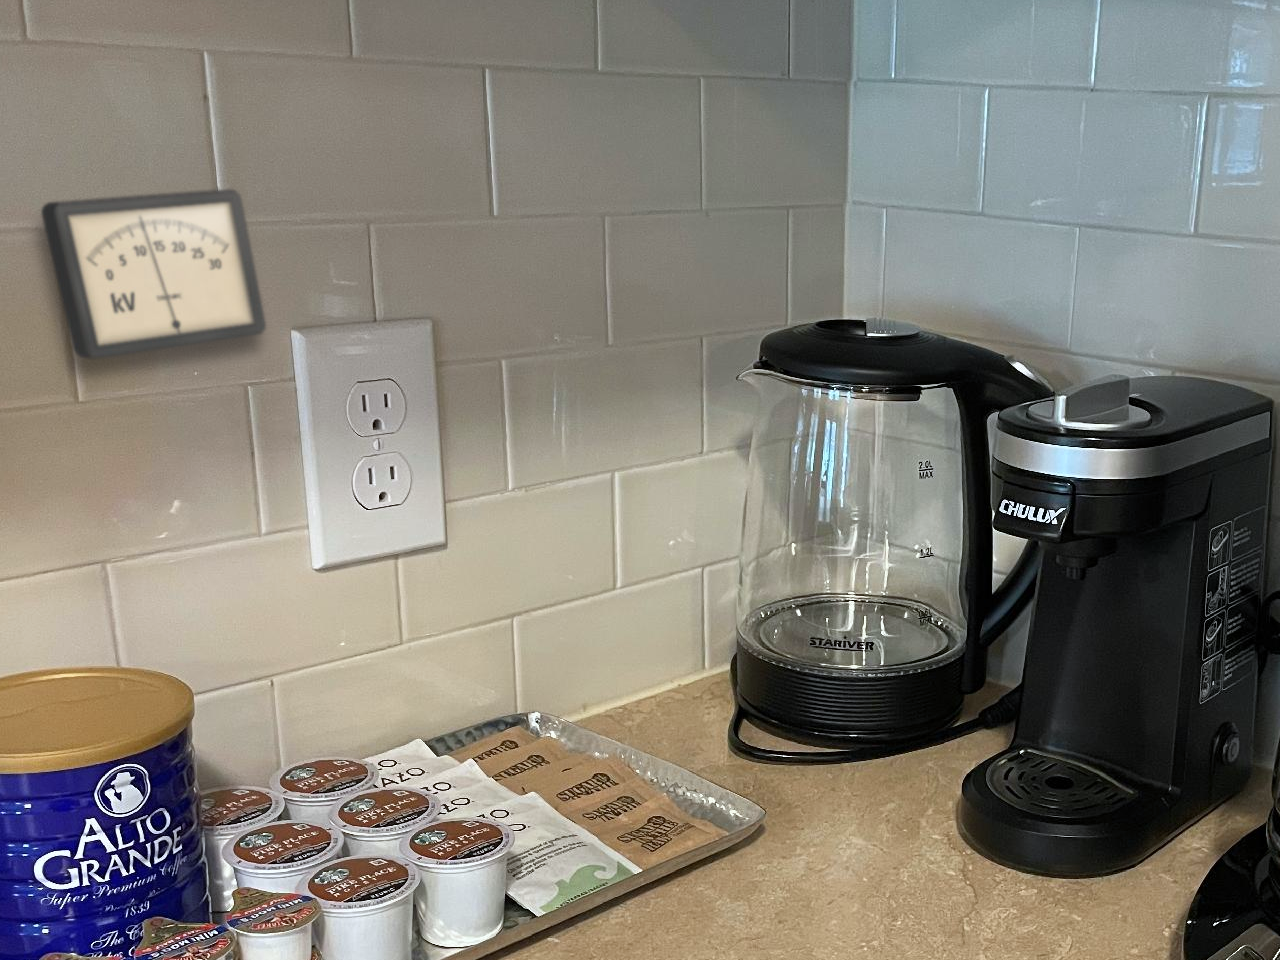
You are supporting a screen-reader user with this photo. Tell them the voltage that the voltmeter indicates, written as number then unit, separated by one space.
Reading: 12.5 kV
